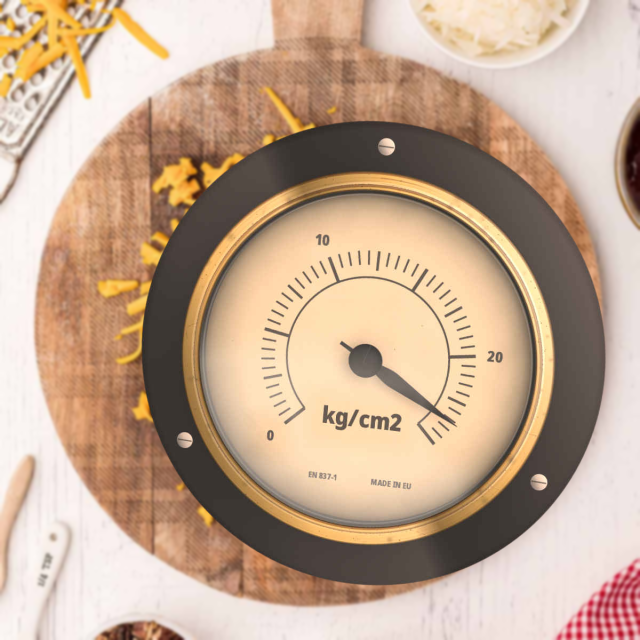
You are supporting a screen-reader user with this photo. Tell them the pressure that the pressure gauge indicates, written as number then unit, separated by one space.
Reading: 23.5 kg/cm²
